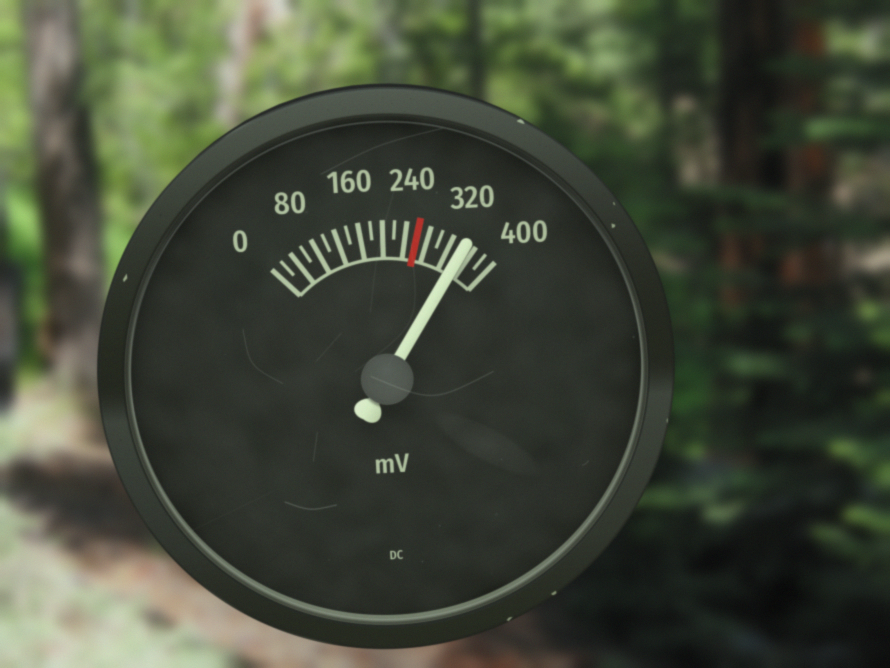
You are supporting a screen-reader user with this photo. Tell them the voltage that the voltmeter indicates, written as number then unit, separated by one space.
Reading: 340 mV
